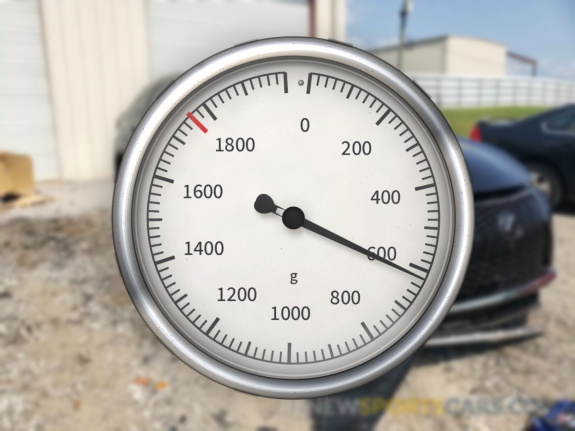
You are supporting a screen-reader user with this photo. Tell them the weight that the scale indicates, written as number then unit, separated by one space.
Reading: 620 g
